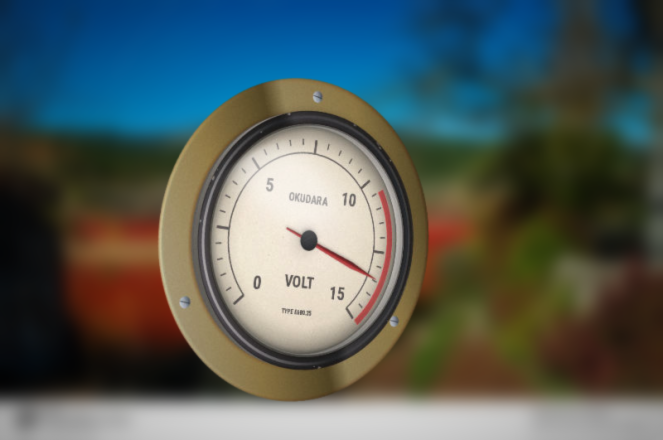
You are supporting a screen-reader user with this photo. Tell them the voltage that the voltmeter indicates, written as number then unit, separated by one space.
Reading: 13.5 V
